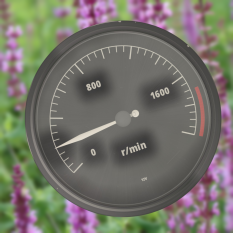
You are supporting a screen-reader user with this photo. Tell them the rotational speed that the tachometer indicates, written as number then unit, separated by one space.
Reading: 200 rpm
